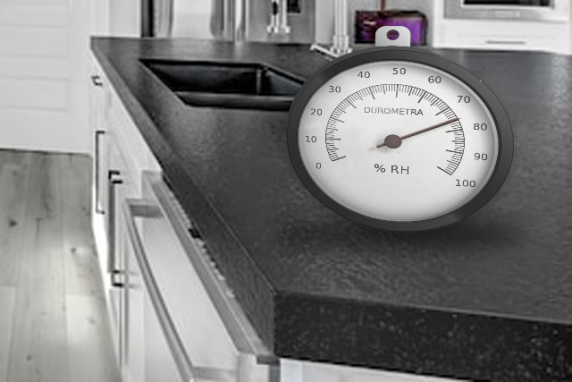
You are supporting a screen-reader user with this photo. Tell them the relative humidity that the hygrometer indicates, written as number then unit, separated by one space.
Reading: 75 %
